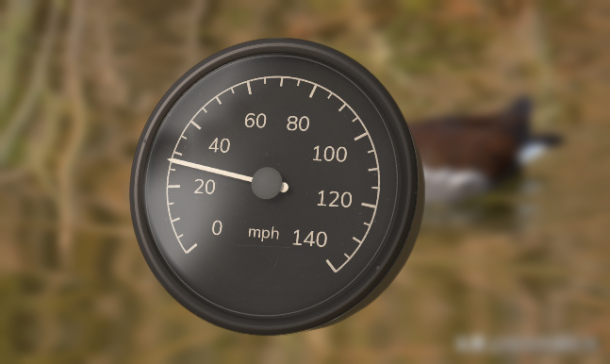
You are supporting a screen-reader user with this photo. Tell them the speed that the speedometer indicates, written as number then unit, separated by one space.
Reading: 27.5 mph
